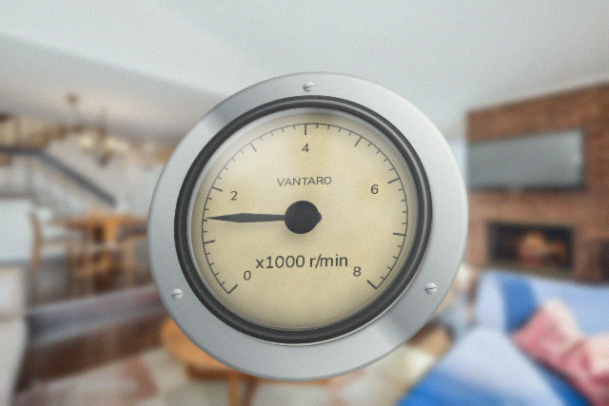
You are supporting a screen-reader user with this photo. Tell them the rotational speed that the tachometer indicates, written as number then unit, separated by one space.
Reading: 1400 rpm
